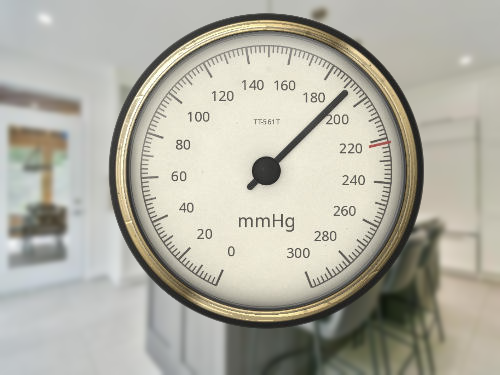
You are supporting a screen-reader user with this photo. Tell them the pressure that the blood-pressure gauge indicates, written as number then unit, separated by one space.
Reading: 192 mmHg
